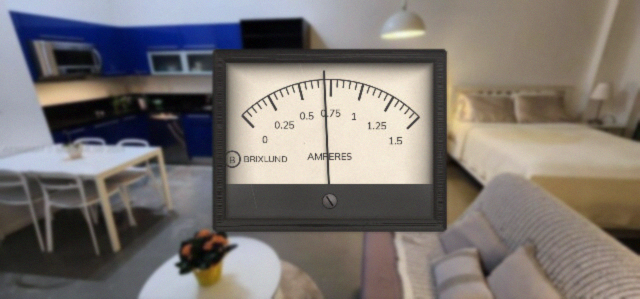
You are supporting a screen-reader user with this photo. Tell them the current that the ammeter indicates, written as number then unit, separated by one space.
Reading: 0.7 A
